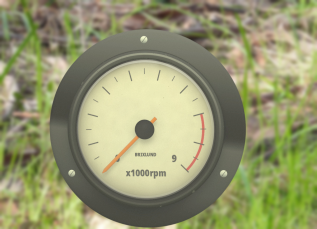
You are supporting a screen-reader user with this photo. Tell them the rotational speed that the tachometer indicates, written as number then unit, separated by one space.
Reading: 0 rpm
